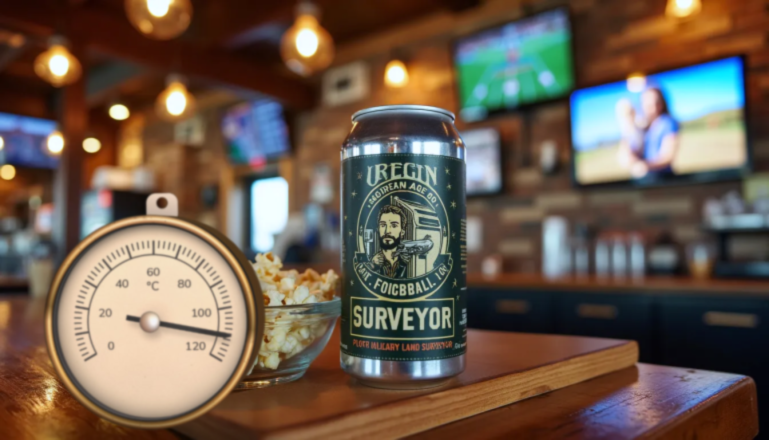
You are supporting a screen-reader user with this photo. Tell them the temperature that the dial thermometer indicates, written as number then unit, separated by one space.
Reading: 110 °C
